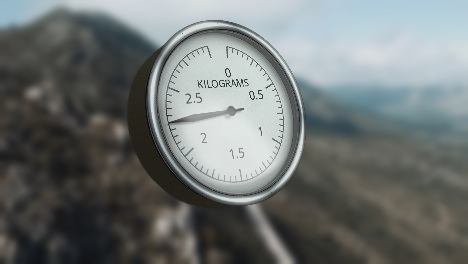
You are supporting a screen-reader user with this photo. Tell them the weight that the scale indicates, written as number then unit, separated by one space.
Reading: 2.25 kg
